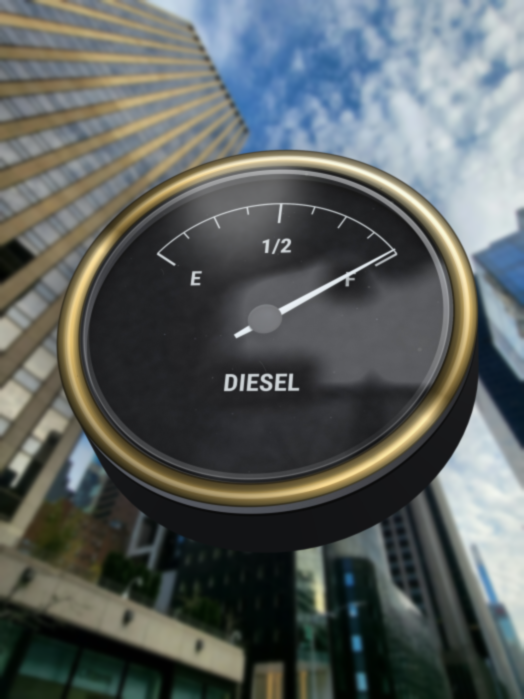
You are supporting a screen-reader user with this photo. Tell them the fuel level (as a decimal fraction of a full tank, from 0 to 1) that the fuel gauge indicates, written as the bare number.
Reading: 1
